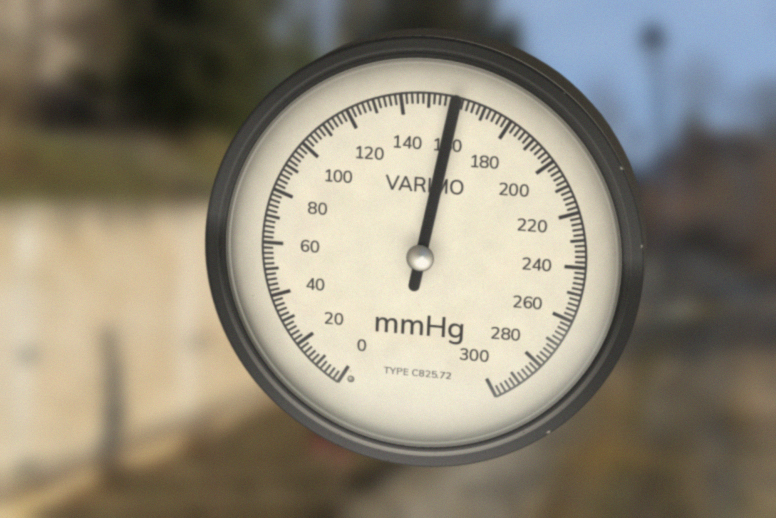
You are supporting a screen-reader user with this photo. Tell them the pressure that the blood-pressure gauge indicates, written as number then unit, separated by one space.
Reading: 160 mmHg
